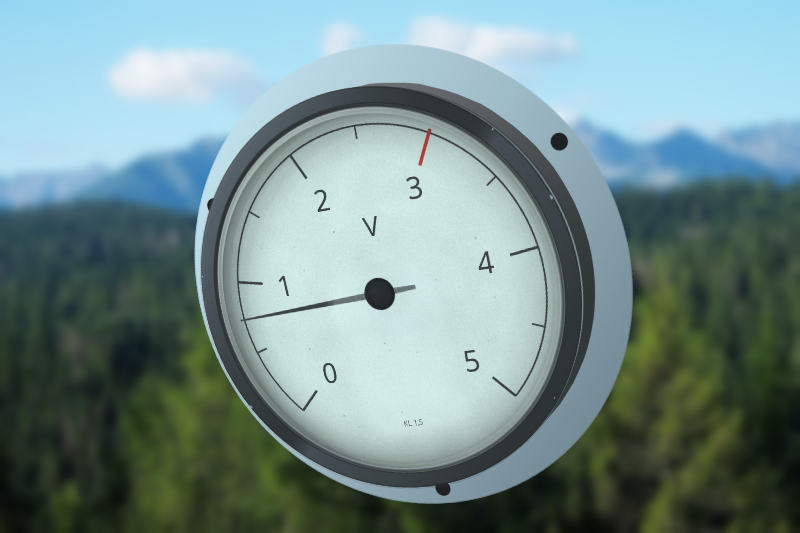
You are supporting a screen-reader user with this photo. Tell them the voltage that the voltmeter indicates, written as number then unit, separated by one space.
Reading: 0.75 V
